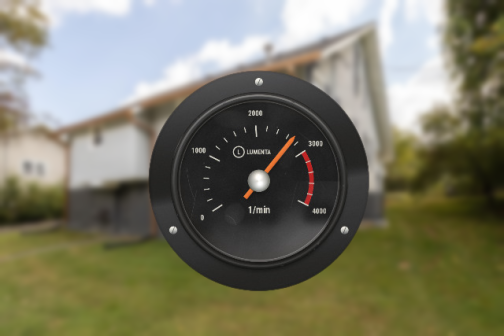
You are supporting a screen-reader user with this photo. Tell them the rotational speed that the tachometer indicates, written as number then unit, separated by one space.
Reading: 2700 rpm
